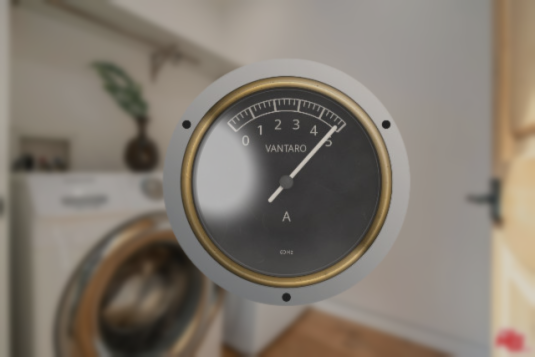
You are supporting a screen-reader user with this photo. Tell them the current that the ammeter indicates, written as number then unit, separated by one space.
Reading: 4.8 A
